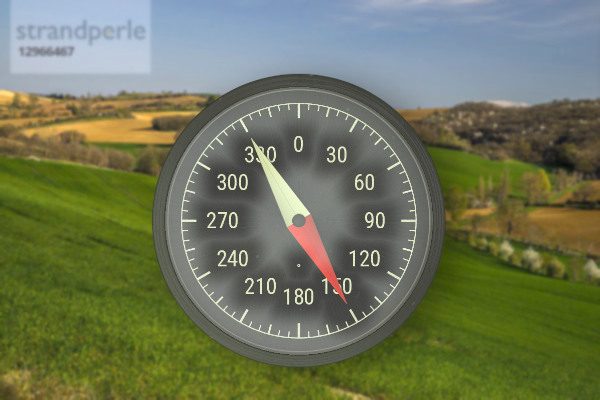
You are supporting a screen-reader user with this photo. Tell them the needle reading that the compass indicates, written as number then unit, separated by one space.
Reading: 150 °
